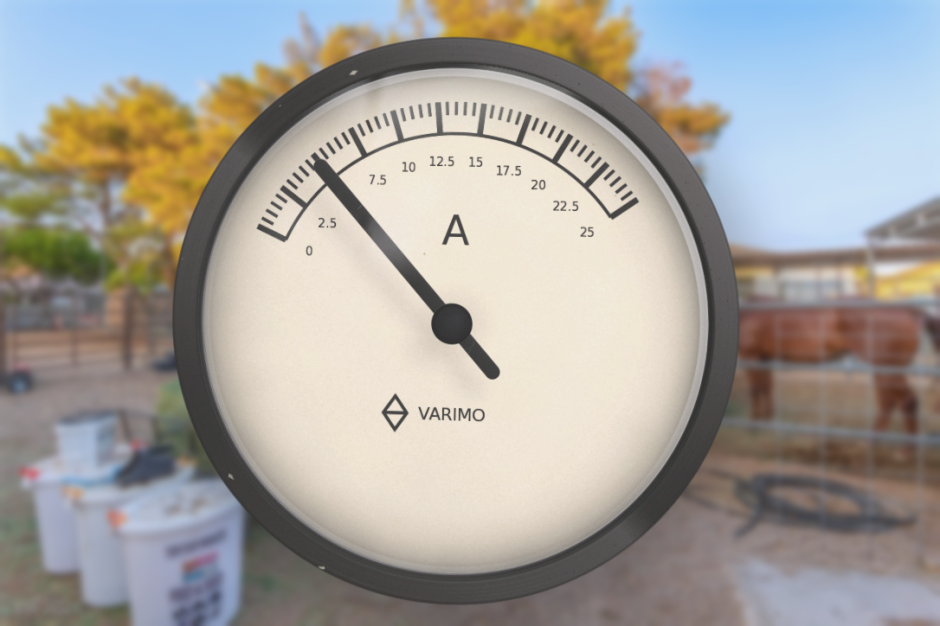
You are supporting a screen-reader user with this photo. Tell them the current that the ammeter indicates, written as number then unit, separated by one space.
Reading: 5 A
